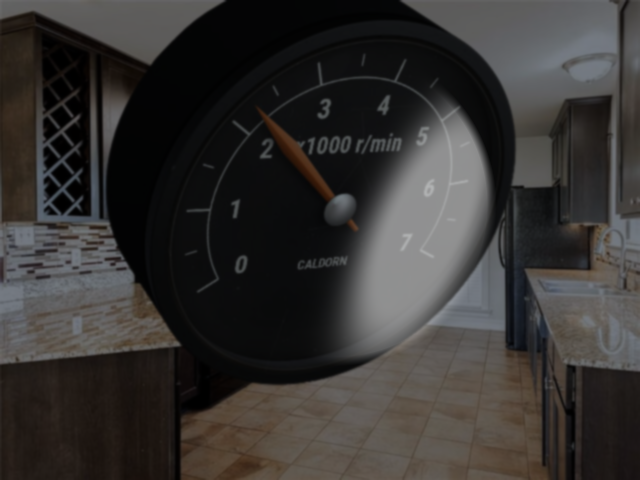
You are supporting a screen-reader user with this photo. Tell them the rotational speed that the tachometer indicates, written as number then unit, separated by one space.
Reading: 2250 rpm
